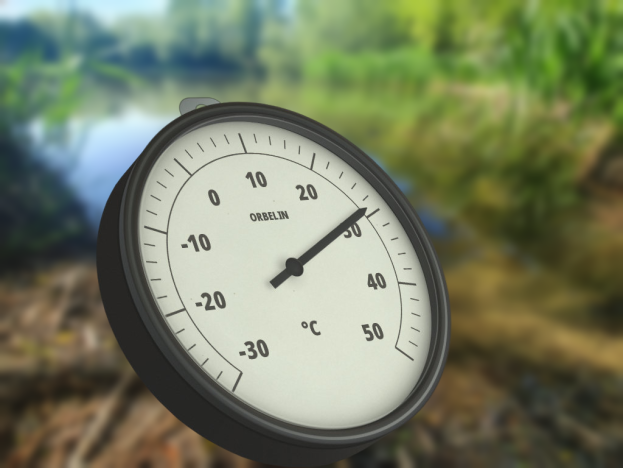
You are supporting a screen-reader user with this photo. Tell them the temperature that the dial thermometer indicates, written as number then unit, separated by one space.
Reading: 29 °C
